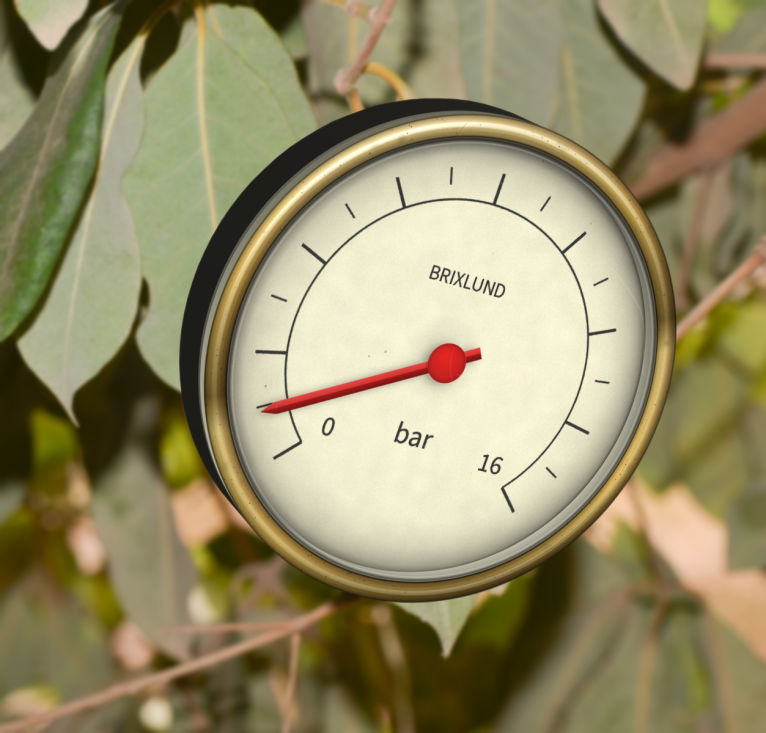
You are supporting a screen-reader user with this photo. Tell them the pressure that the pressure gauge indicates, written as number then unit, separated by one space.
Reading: 1 bar
